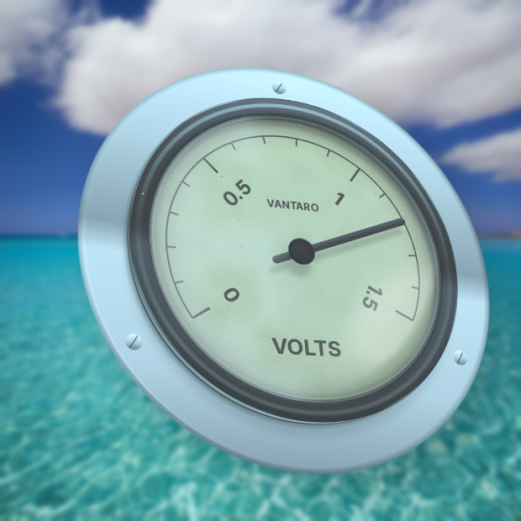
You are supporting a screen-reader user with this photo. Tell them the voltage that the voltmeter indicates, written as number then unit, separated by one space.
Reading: 1.2 V
